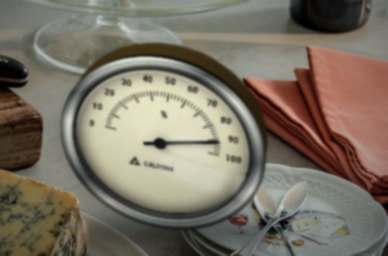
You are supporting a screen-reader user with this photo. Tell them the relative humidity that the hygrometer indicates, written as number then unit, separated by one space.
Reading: 90 %
